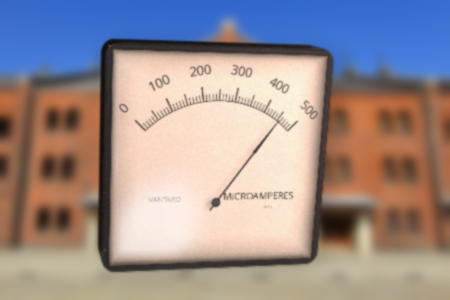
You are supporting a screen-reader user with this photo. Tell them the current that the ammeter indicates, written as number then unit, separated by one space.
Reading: 450 µA
